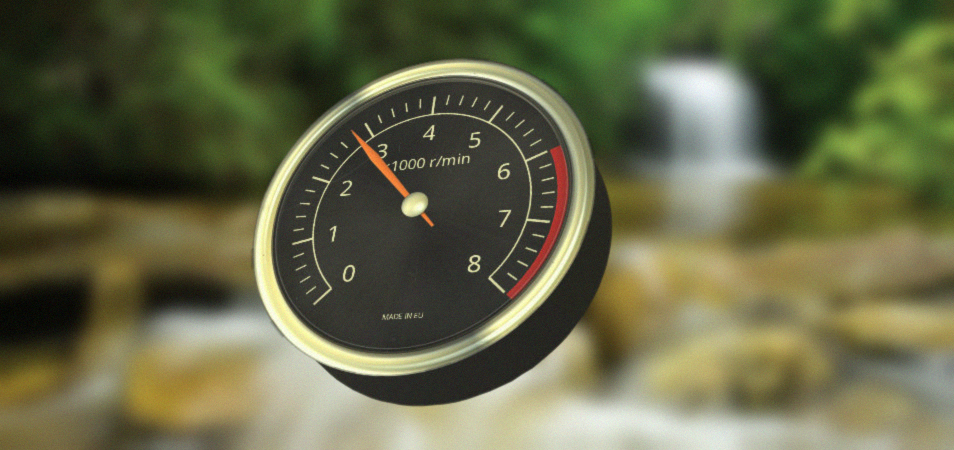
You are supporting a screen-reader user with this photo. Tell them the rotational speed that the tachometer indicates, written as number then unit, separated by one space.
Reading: 2800 rpm
